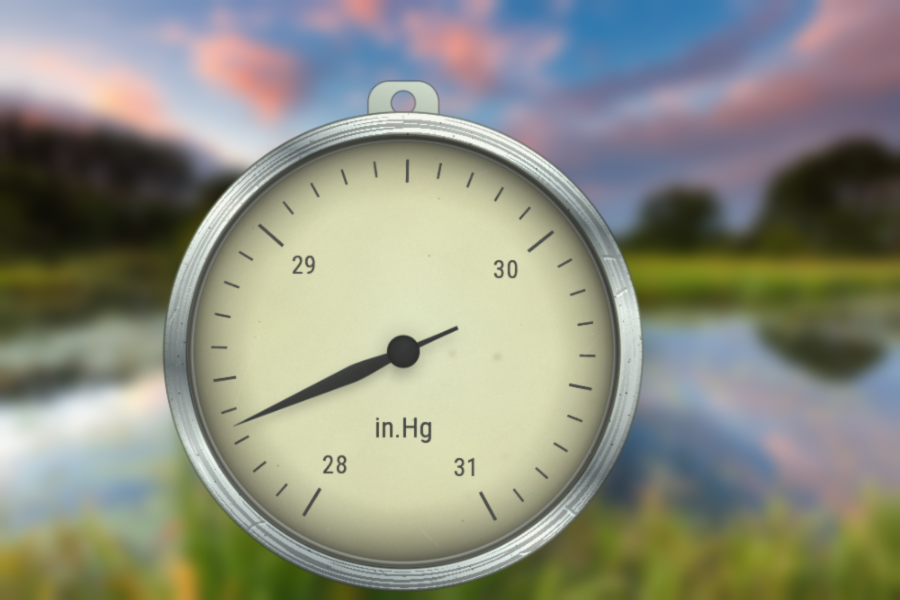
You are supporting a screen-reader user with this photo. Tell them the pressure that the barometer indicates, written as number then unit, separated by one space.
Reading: 28.35 inHg
